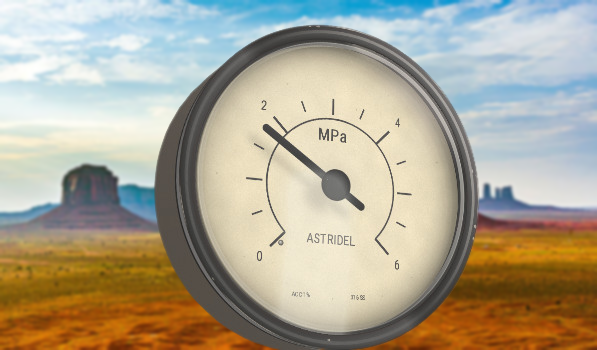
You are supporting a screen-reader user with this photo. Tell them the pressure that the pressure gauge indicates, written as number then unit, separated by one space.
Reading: 1.75 MPa
